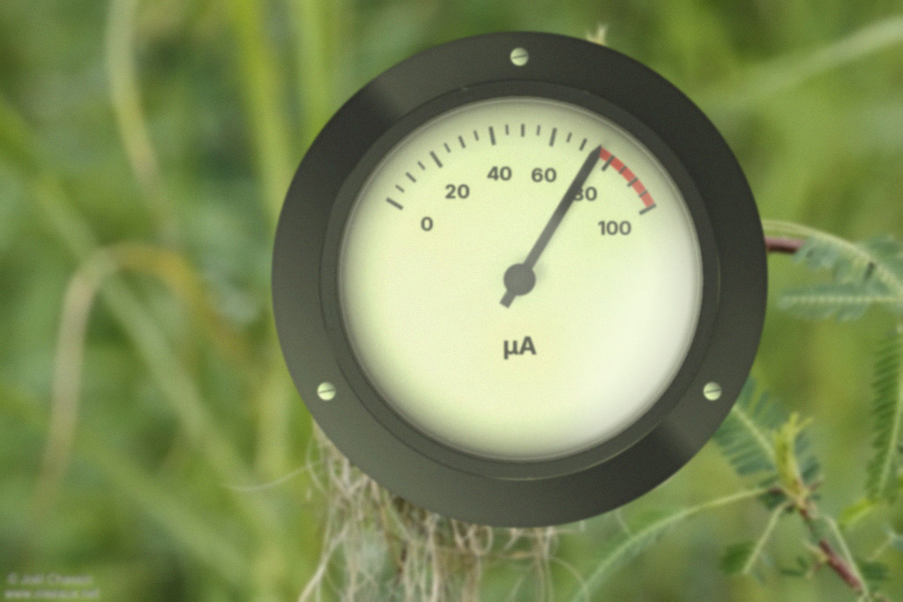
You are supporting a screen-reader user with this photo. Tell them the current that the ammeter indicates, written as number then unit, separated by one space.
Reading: 75 µA
